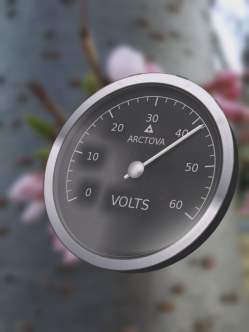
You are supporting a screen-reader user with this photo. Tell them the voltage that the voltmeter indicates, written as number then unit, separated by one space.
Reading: 42 V
